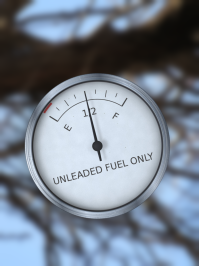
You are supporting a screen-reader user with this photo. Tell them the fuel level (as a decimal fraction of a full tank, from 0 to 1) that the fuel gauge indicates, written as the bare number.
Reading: 0.5
